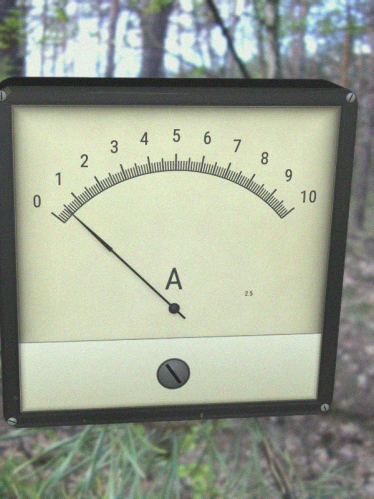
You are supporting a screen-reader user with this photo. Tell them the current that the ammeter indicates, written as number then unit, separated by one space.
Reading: 0.5 A
